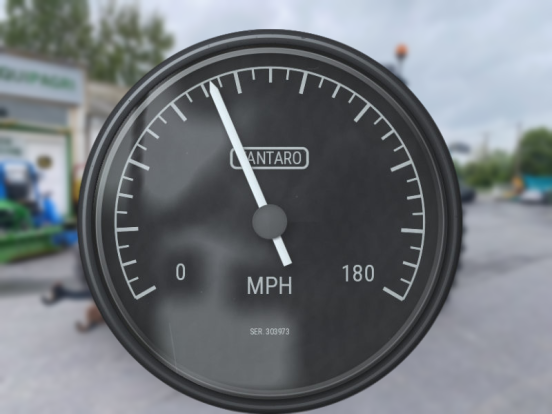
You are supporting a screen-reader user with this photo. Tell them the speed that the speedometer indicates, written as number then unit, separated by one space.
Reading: 72.5 mph
